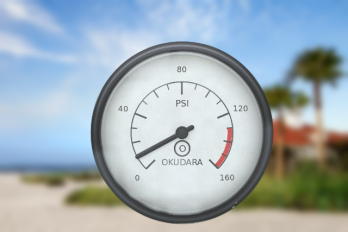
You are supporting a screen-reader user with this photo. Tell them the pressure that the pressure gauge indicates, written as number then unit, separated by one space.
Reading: 10 psi
